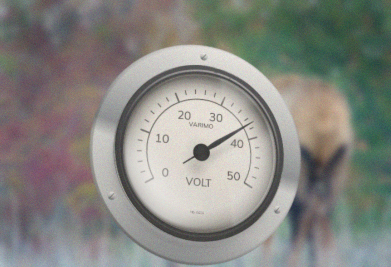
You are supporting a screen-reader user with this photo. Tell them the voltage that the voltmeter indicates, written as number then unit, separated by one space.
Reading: 37 V
